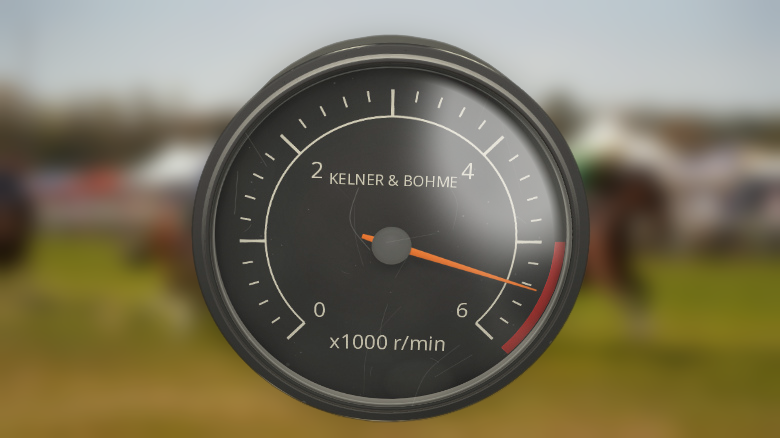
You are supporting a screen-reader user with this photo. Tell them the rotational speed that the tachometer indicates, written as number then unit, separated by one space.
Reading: 5400 rpm
